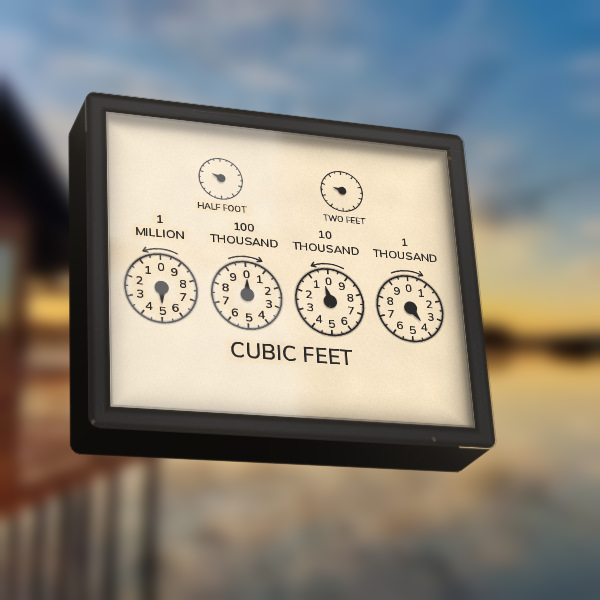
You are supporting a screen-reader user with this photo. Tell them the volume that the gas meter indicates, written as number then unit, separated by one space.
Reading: 500400 ft³
